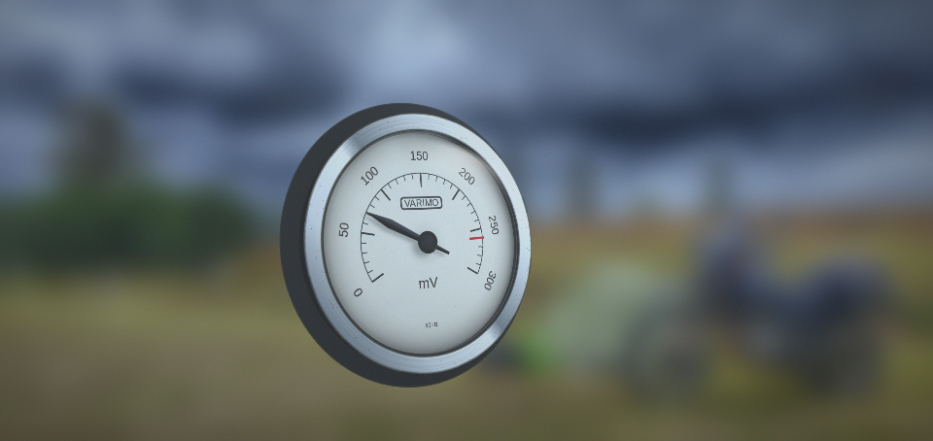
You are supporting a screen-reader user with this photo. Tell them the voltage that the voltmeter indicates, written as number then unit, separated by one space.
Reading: 70 mV
